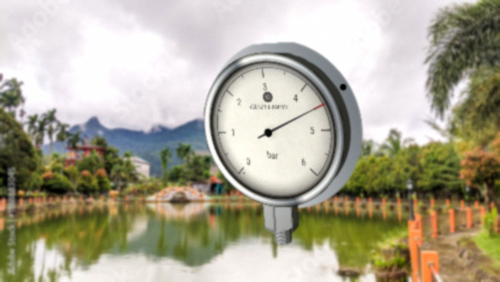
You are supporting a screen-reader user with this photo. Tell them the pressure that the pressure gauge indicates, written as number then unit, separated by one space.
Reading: 4.5 bar
